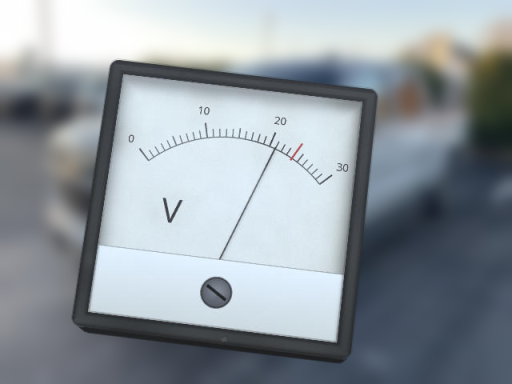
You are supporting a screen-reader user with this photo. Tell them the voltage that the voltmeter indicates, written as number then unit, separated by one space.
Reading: 21 V
